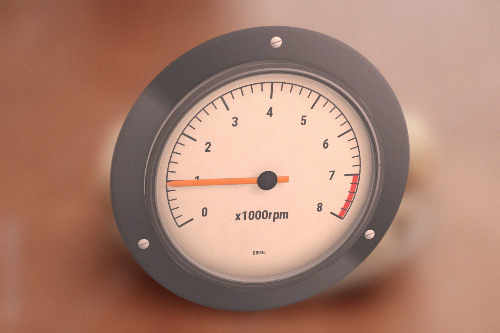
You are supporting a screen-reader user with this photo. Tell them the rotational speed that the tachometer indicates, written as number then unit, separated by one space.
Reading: 1000 rpm
